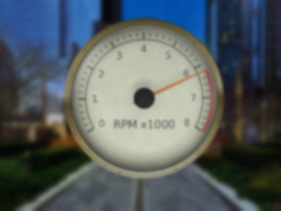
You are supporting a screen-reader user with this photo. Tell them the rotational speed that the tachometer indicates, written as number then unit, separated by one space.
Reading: 6200 rpm
